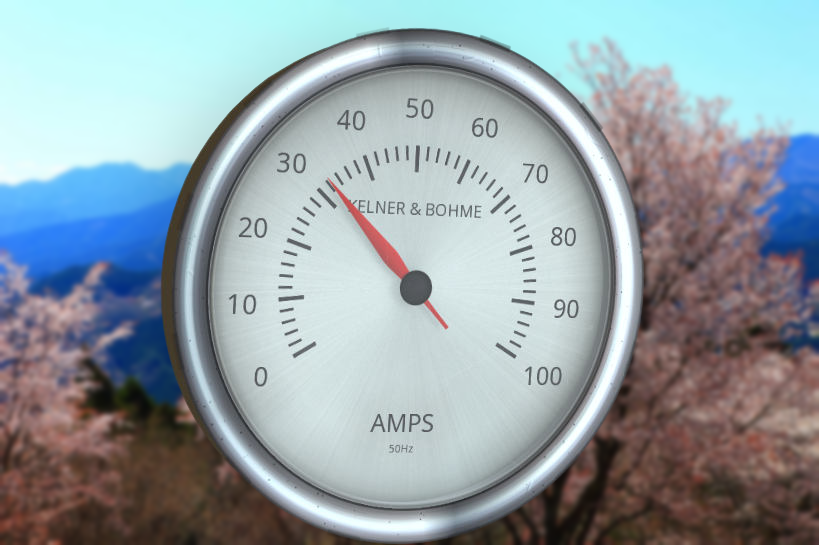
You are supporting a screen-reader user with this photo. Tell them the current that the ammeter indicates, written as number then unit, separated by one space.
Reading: 32 A
